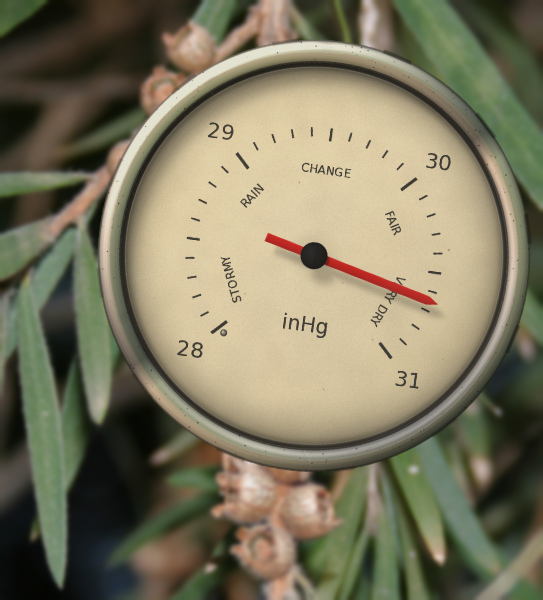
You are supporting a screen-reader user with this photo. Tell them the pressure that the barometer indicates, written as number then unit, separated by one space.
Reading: 30.65 inHg
